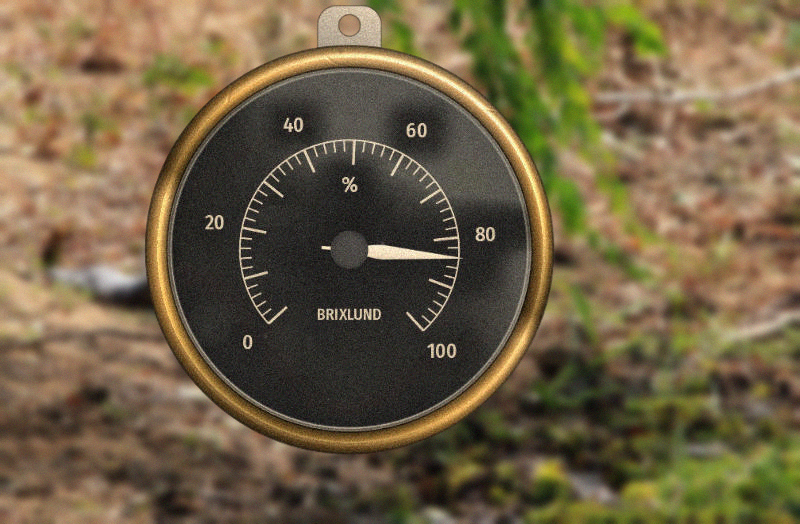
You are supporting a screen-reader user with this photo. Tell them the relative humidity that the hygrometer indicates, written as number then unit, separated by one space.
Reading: 84 %
